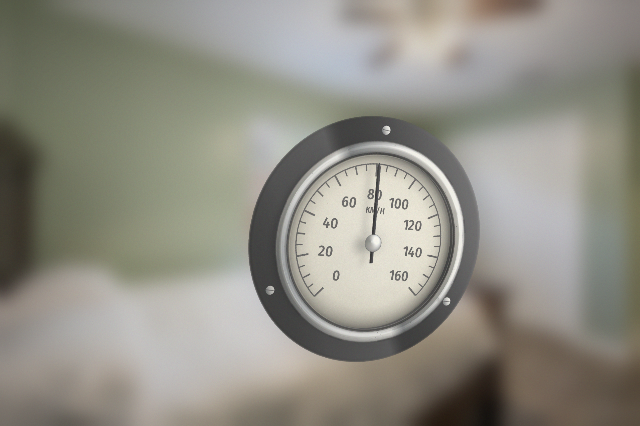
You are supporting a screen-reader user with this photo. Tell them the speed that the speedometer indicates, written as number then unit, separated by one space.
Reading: 80 km/h
